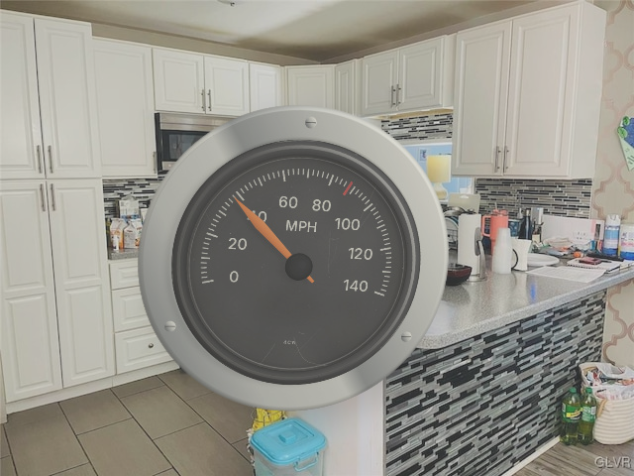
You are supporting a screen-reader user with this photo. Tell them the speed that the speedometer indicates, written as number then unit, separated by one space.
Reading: 38 mph
